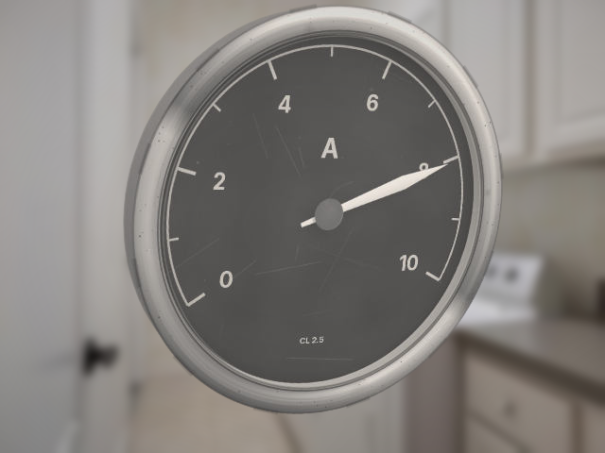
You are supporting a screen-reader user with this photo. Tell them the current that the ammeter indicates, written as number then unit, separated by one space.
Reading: 8 A
